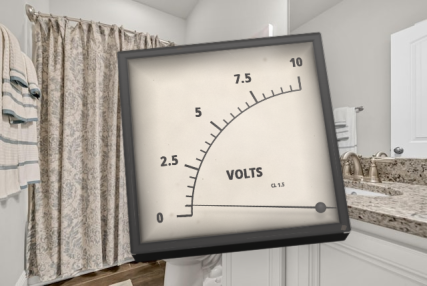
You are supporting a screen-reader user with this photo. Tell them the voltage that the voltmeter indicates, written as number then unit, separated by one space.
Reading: 0.5 V
